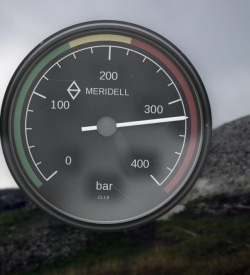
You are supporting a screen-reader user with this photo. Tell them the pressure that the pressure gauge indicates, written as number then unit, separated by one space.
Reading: 320 bar
